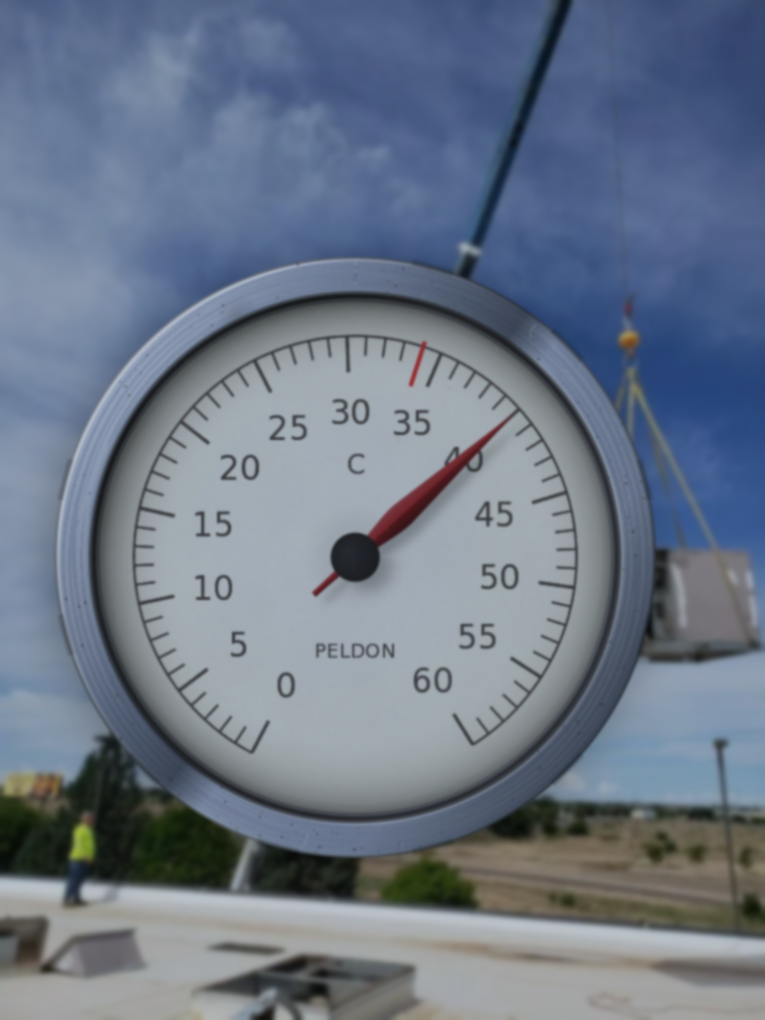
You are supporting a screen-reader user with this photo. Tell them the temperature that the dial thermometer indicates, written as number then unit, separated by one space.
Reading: 40 °C
